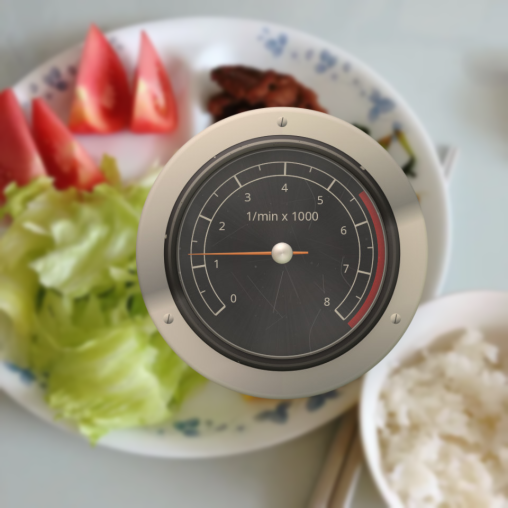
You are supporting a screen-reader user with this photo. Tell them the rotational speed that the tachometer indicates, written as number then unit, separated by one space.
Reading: 1250 rpm
